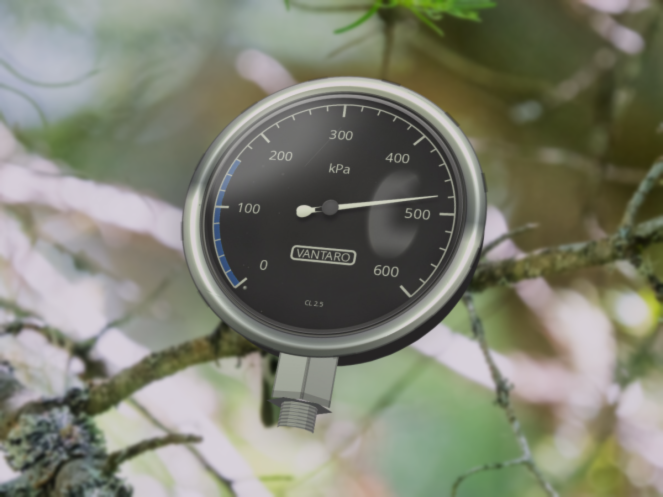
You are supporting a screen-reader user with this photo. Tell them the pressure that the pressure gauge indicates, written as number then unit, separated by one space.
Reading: 480 kPa
